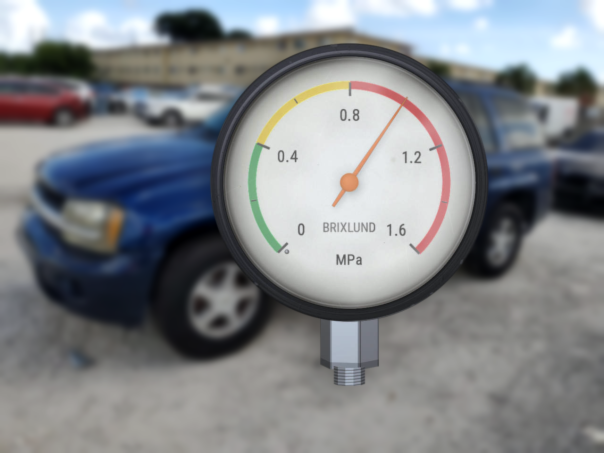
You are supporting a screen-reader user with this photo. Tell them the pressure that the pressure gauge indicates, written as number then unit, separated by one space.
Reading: 1 MPa
